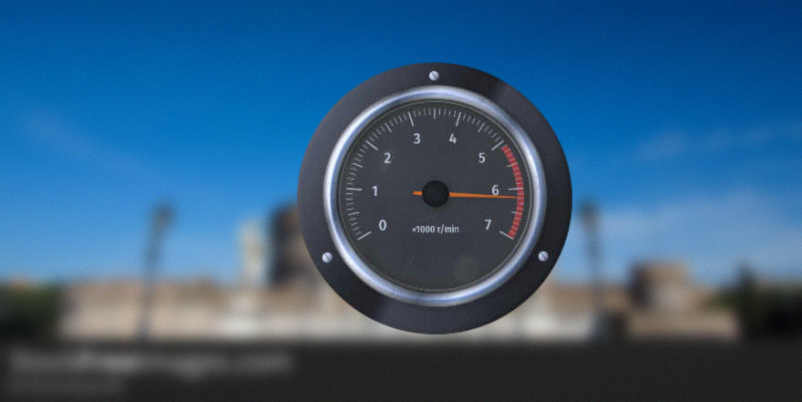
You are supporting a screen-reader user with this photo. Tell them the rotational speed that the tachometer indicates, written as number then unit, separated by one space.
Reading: 6200 rpm
